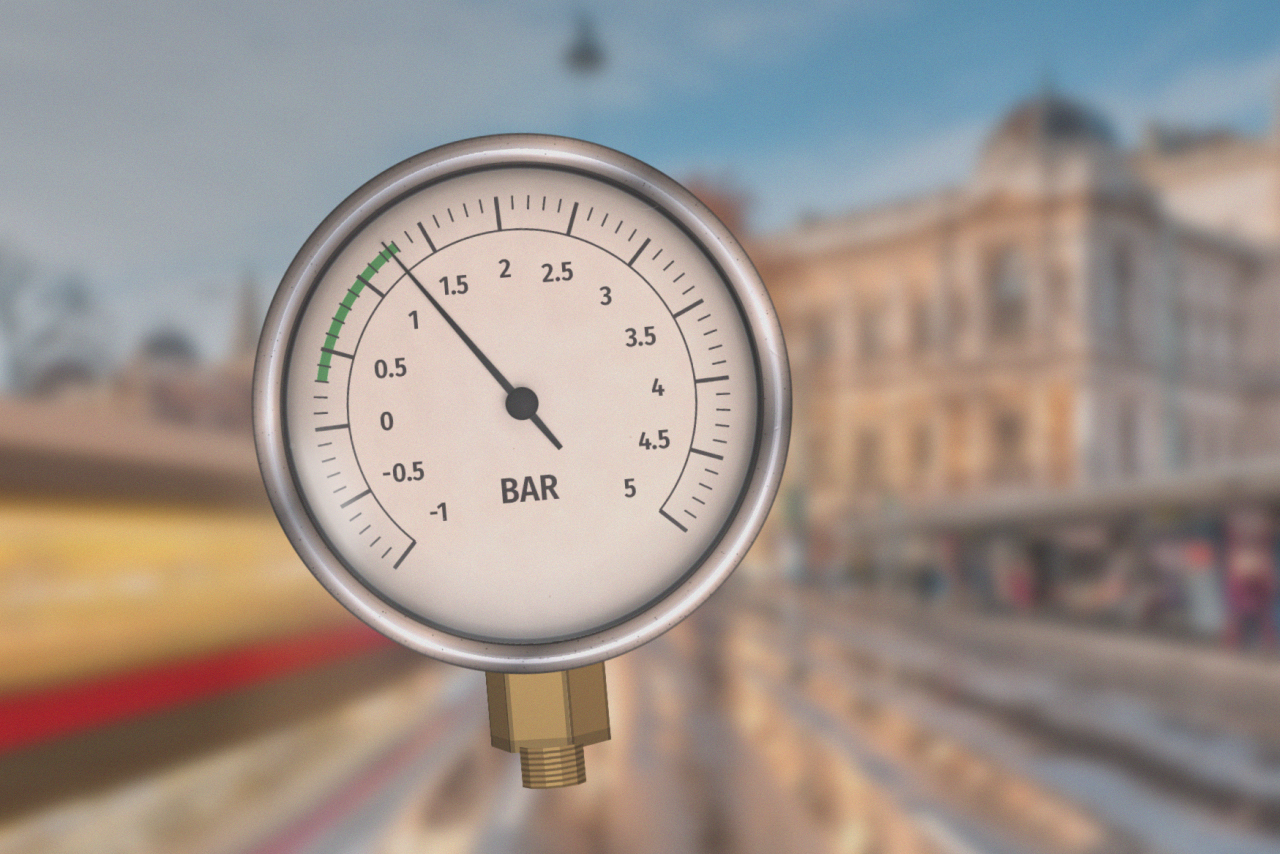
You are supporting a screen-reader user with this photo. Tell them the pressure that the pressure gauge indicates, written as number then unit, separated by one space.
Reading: 1.25 bar
